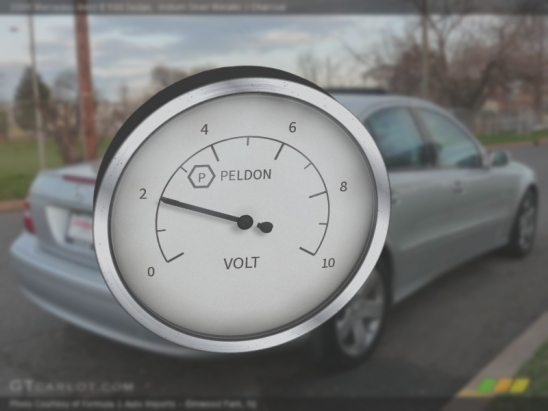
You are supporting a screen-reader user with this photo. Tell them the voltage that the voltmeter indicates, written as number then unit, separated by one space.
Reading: 2 V
